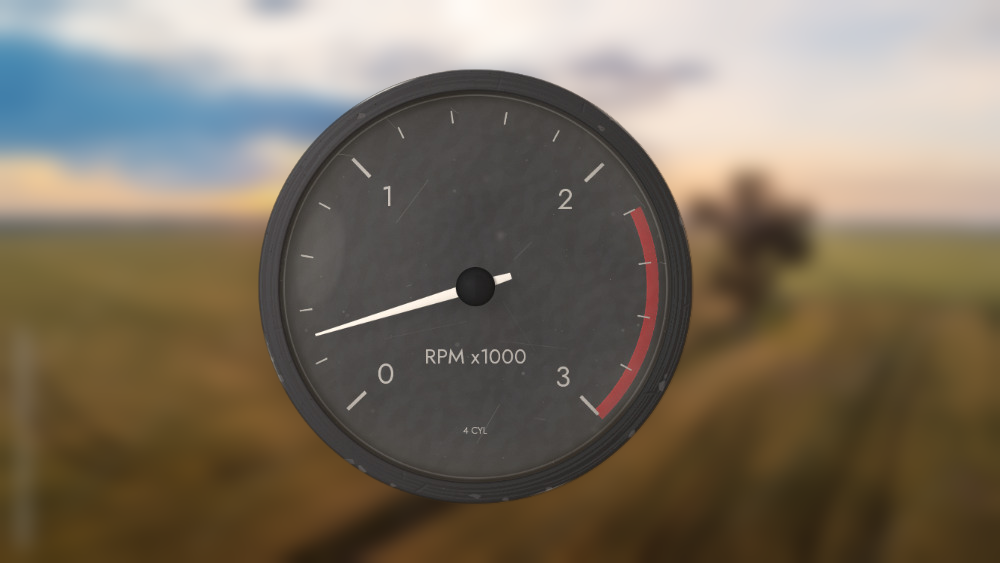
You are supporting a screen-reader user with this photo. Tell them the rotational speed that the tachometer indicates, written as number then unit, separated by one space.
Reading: 300 rpm
